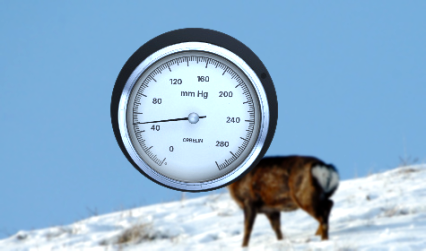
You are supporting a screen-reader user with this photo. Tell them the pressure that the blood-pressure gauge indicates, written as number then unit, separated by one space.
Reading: 50 mmHg
